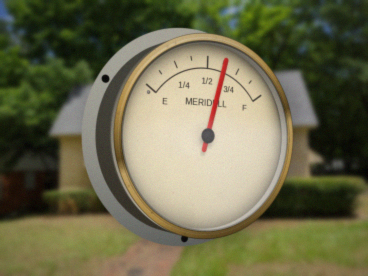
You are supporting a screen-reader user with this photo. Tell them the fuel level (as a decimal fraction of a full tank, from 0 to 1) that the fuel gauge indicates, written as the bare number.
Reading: 0.625
